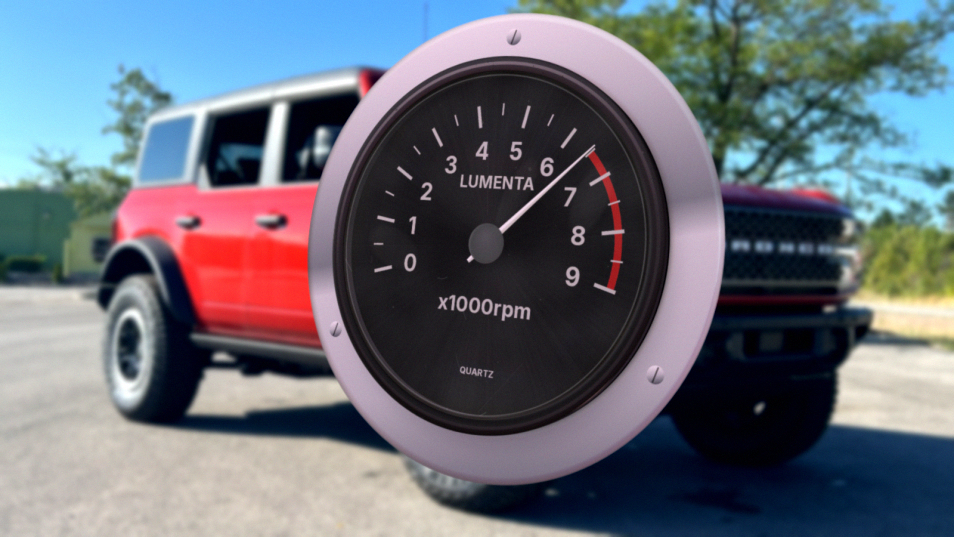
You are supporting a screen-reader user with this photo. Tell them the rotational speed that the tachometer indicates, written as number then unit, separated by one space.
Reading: 6500 rpm
